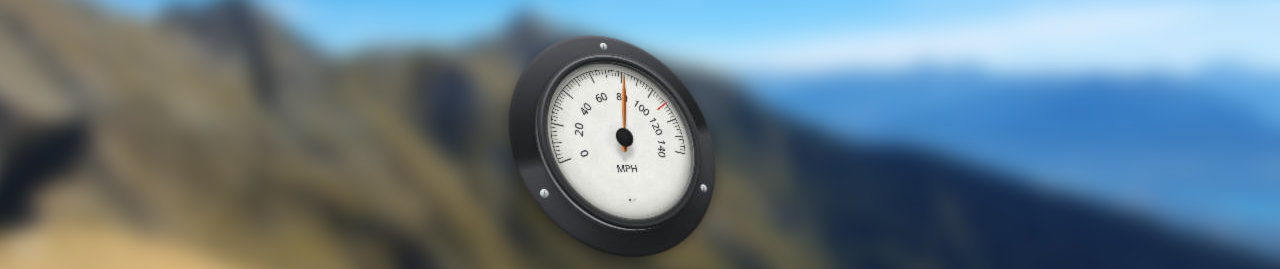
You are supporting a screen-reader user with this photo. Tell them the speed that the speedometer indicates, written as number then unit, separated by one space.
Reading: 80 mph
